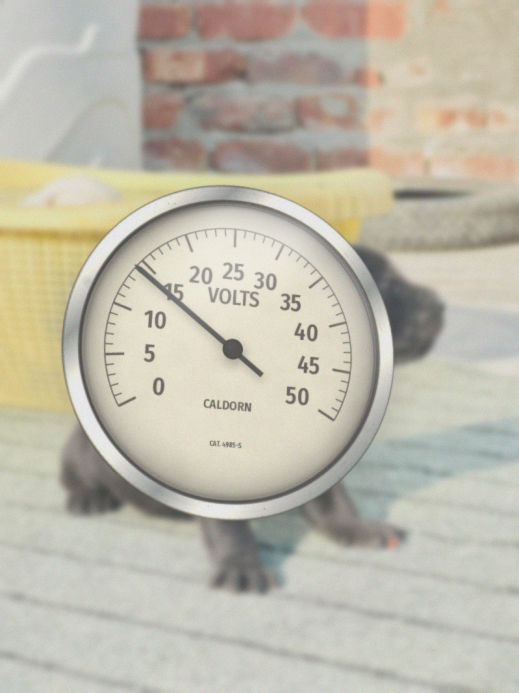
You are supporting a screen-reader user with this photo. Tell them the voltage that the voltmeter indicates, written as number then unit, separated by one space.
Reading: 14 V
